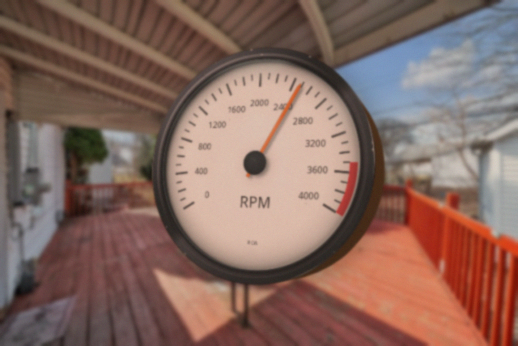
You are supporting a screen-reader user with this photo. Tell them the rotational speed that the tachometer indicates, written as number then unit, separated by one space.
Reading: 2500 rpm
